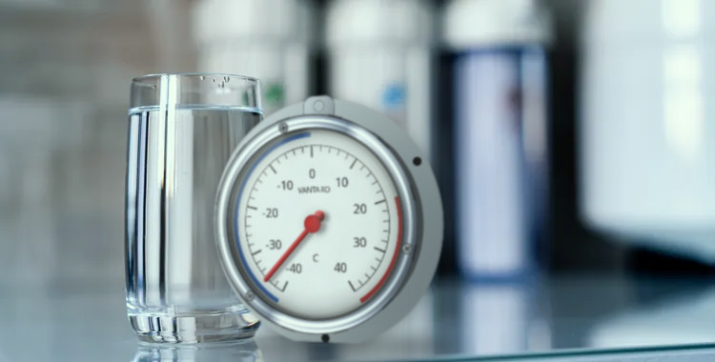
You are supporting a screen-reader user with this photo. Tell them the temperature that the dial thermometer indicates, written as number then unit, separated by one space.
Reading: -36 °C
